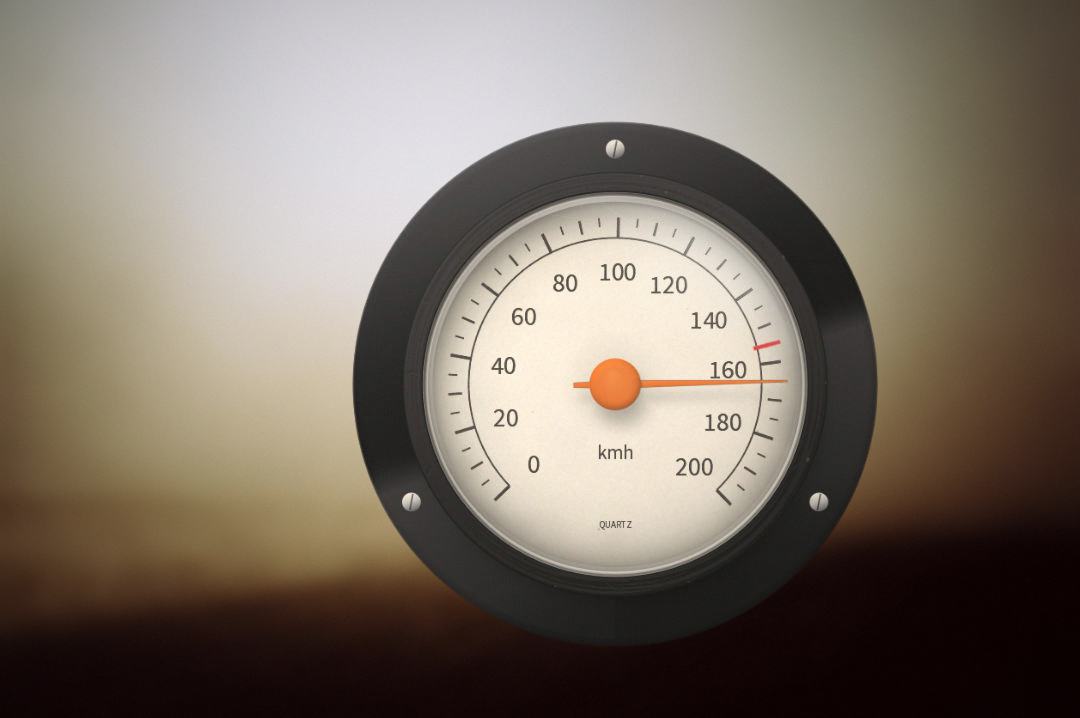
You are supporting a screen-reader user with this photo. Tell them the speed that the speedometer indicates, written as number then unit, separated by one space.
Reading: 165 km/h
